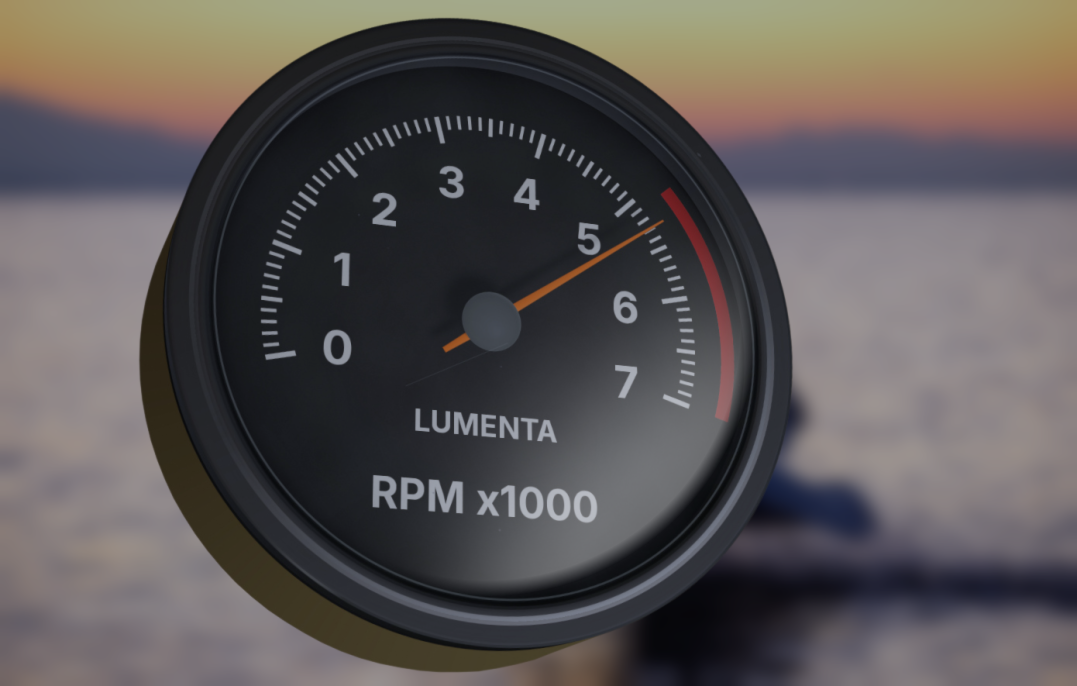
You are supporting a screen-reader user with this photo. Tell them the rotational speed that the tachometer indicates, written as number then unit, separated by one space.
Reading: 5300 rpm
